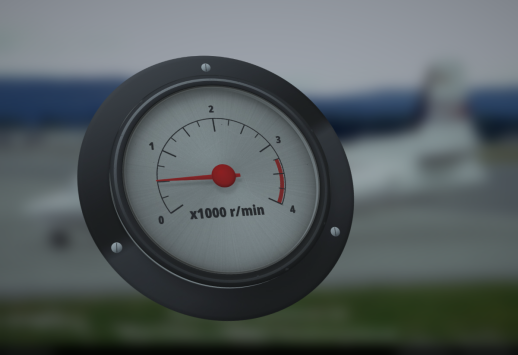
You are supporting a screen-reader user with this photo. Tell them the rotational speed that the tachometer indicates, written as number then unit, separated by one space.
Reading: 500 rpm
